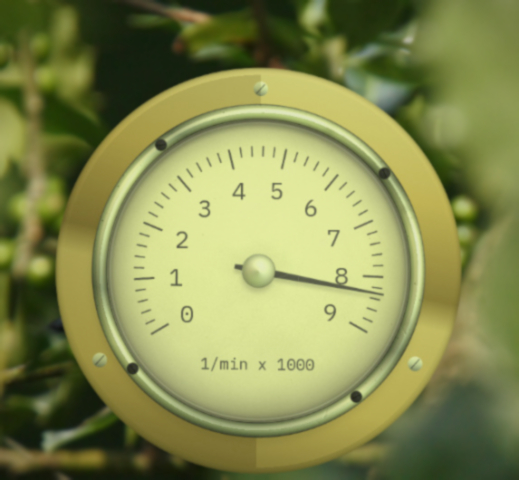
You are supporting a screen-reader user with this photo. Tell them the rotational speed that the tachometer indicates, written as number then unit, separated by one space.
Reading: 8300 rpm
